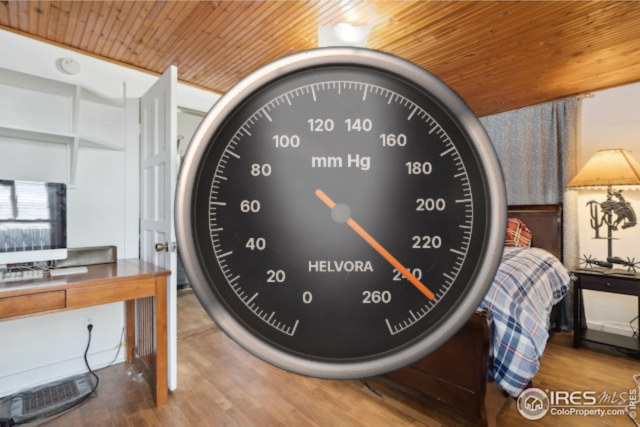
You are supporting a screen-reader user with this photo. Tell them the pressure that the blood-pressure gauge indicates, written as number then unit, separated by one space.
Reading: 240 mmHg
